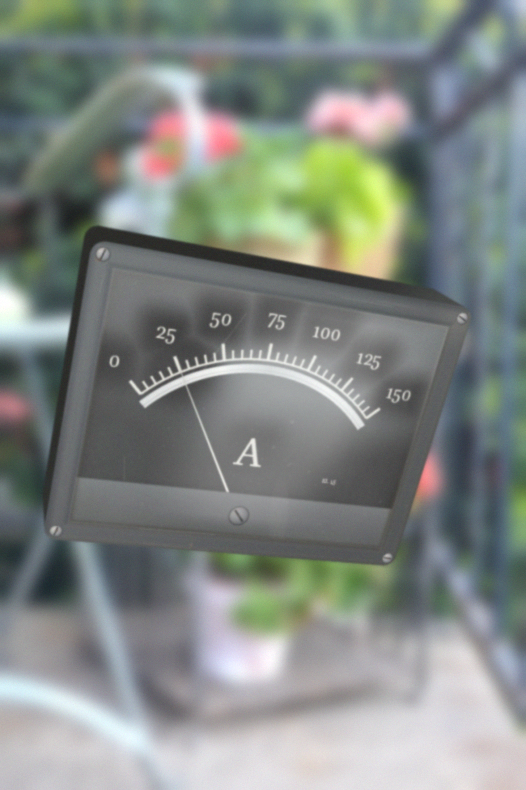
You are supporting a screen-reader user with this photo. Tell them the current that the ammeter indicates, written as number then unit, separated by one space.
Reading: 25 A
